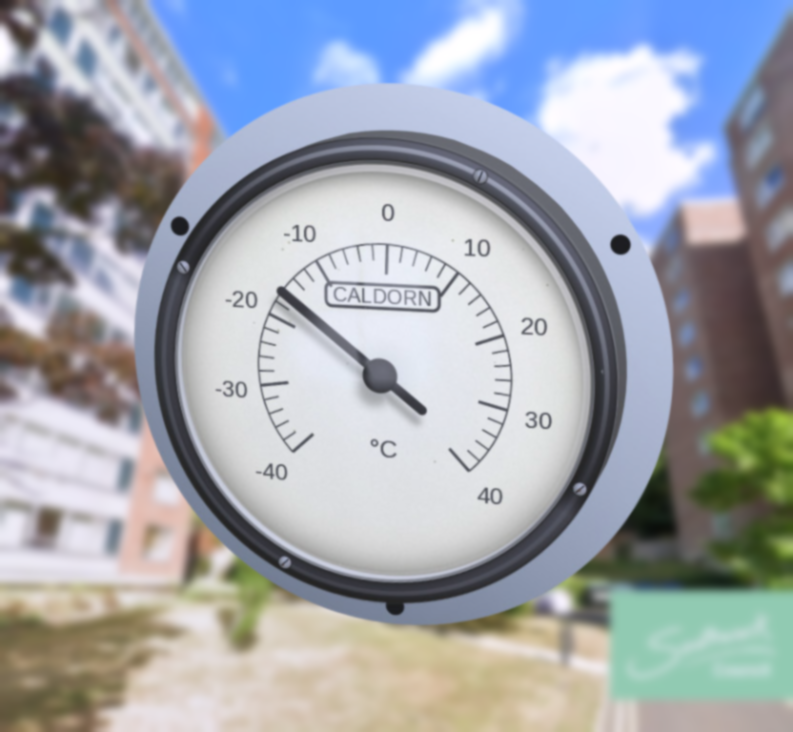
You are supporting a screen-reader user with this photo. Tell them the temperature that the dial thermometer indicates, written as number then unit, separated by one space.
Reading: -16 °C
